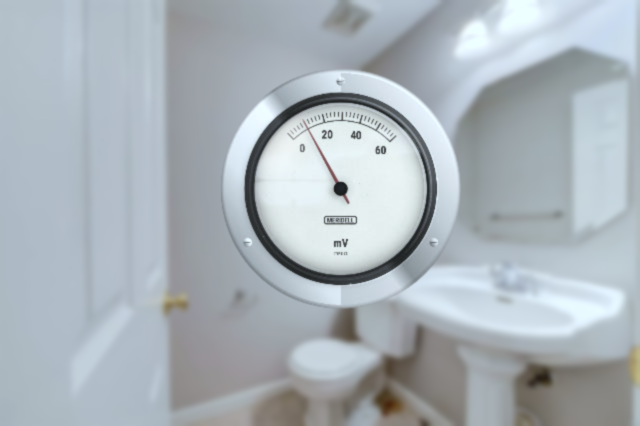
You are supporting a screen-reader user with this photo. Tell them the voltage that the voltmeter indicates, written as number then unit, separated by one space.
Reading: 10 mV
